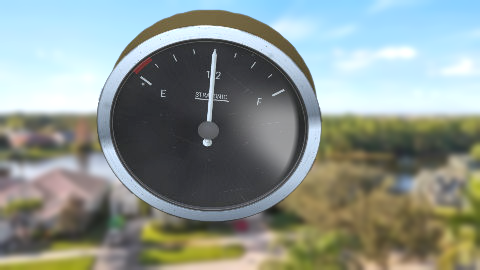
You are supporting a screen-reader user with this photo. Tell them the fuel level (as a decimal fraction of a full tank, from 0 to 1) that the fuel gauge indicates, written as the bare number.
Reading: 0.5
